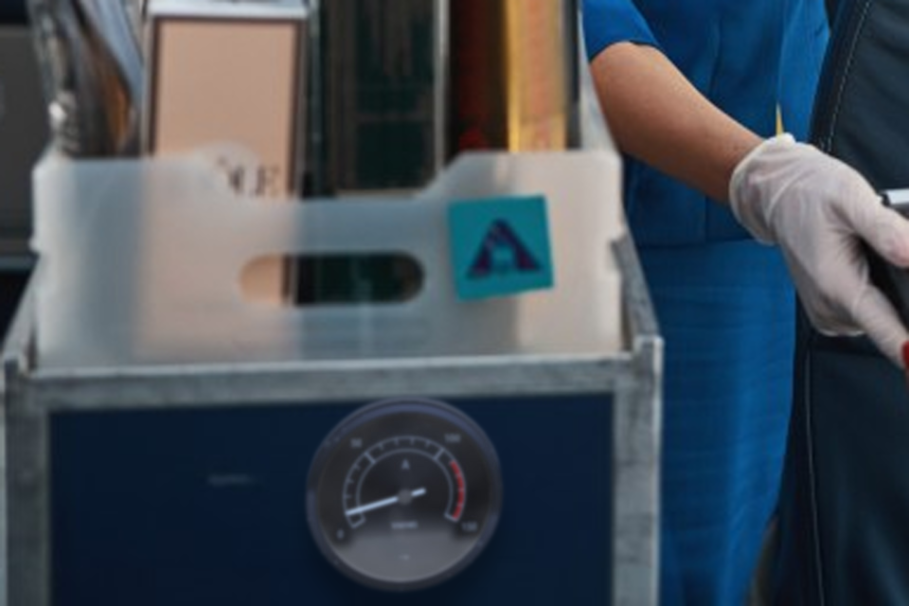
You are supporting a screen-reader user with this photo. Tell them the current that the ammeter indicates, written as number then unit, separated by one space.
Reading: 10 A
